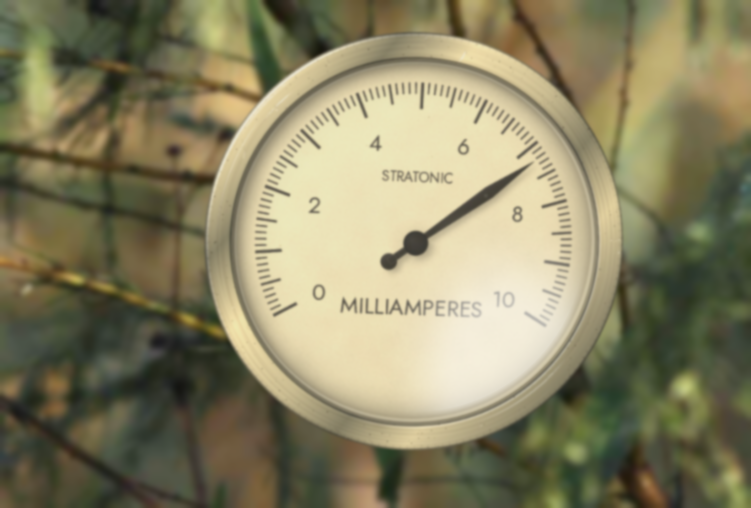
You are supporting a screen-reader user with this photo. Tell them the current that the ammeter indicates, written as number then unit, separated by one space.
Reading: 7.2 mA
